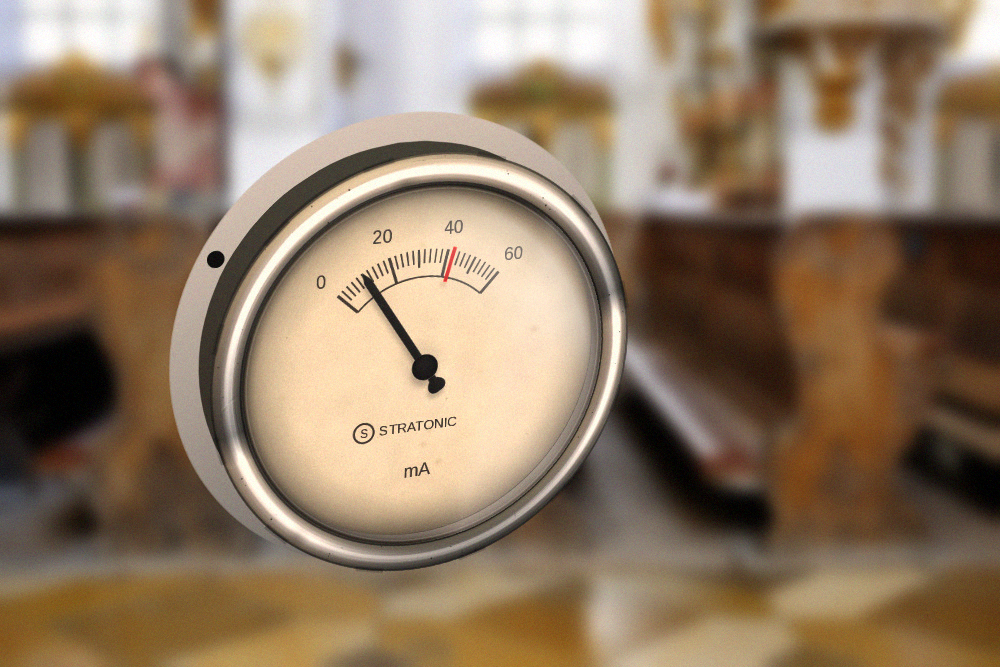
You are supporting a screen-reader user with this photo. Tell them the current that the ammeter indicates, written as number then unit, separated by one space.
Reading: 10 mA
